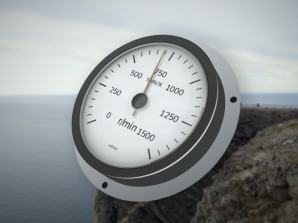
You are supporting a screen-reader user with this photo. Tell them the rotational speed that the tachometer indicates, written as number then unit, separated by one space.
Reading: 700 rpm
